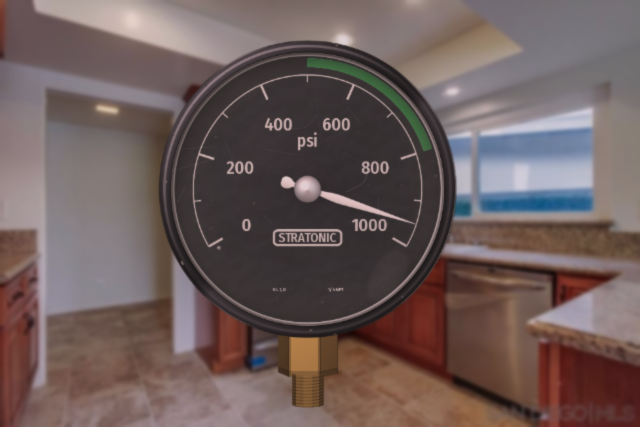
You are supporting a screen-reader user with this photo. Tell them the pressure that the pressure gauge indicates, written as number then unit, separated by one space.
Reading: 950 psi
